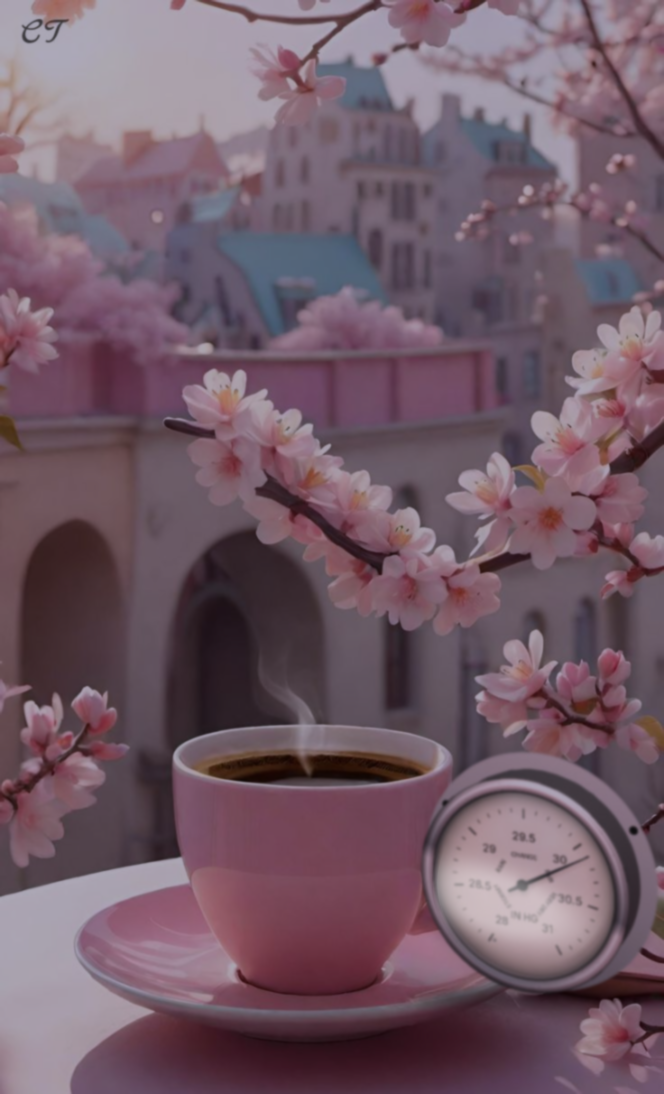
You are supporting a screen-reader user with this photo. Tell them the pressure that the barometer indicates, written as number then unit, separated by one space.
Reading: 30.1 inHg
